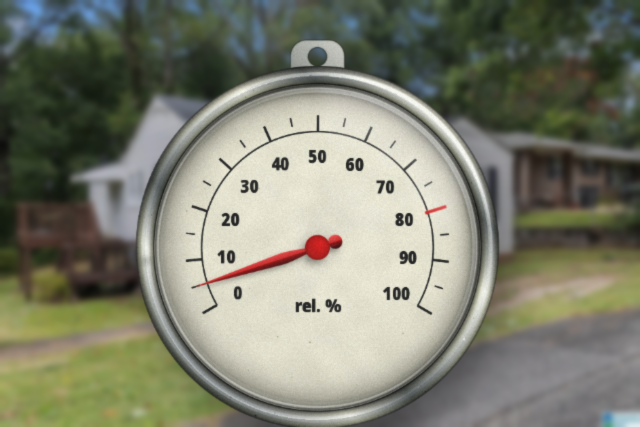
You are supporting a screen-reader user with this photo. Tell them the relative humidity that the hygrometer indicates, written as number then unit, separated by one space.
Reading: 5 %
